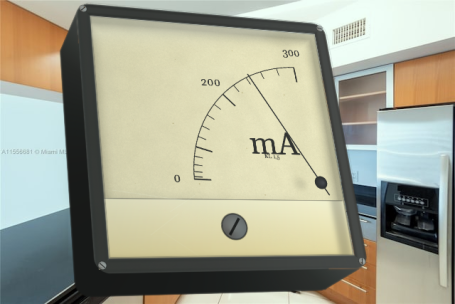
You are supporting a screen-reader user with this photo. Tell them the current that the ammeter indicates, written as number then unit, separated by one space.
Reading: 240 mA
